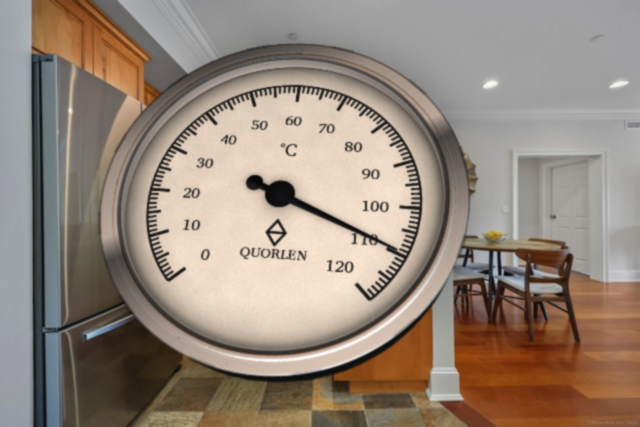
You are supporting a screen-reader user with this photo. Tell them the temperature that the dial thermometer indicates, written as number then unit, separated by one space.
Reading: 110 °C
